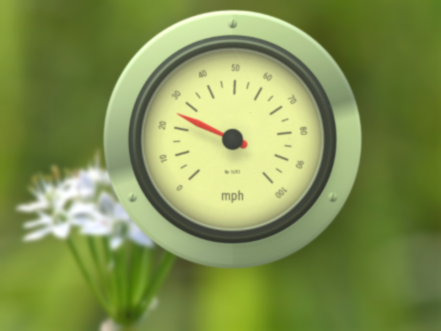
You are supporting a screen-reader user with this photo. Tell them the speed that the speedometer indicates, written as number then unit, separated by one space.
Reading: 25 mph
